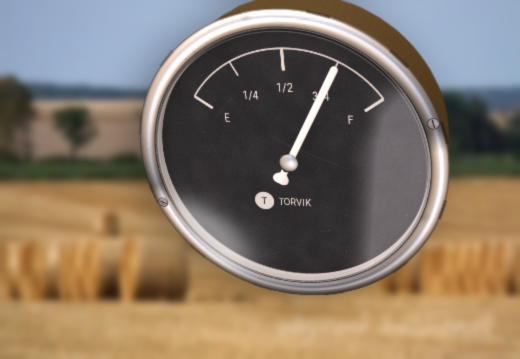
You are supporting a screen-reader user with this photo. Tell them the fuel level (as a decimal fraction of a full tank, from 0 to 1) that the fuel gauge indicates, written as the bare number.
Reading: 0.75
